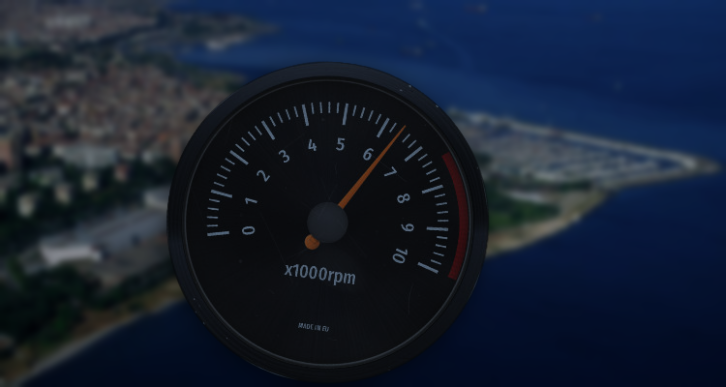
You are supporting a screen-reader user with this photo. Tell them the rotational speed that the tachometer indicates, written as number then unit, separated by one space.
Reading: 6400 rpm
